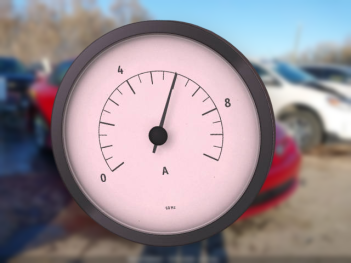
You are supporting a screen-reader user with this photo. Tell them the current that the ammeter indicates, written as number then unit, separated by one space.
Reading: 6 A
